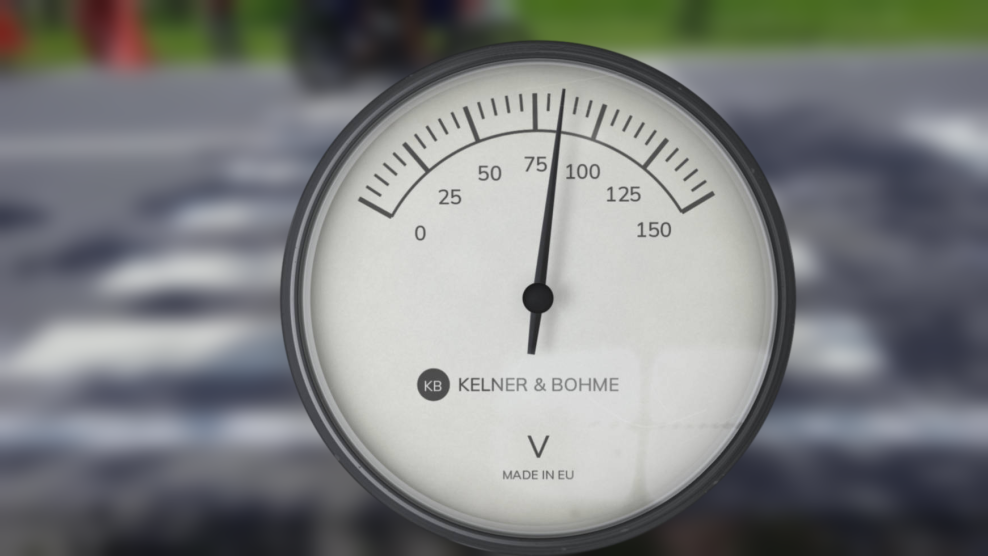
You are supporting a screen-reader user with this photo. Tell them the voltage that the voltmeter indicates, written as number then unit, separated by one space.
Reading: 85 V
